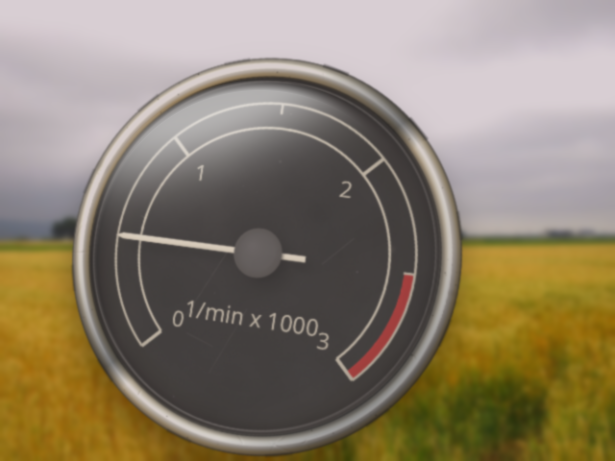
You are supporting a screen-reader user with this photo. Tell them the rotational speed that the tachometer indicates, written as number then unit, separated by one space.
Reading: 500 rpm
